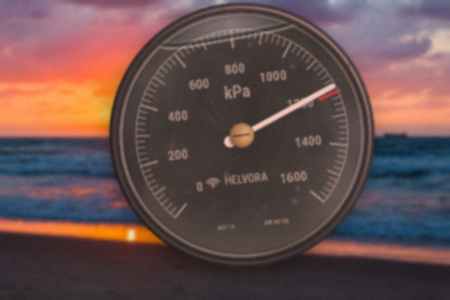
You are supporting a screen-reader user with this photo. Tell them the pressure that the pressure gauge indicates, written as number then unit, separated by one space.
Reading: 1200 kPa
